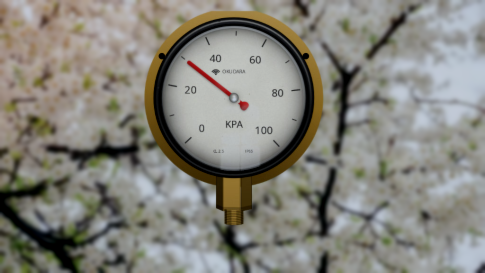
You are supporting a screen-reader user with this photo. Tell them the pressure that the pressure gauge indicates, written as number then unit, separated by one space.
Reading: 30 kPa
